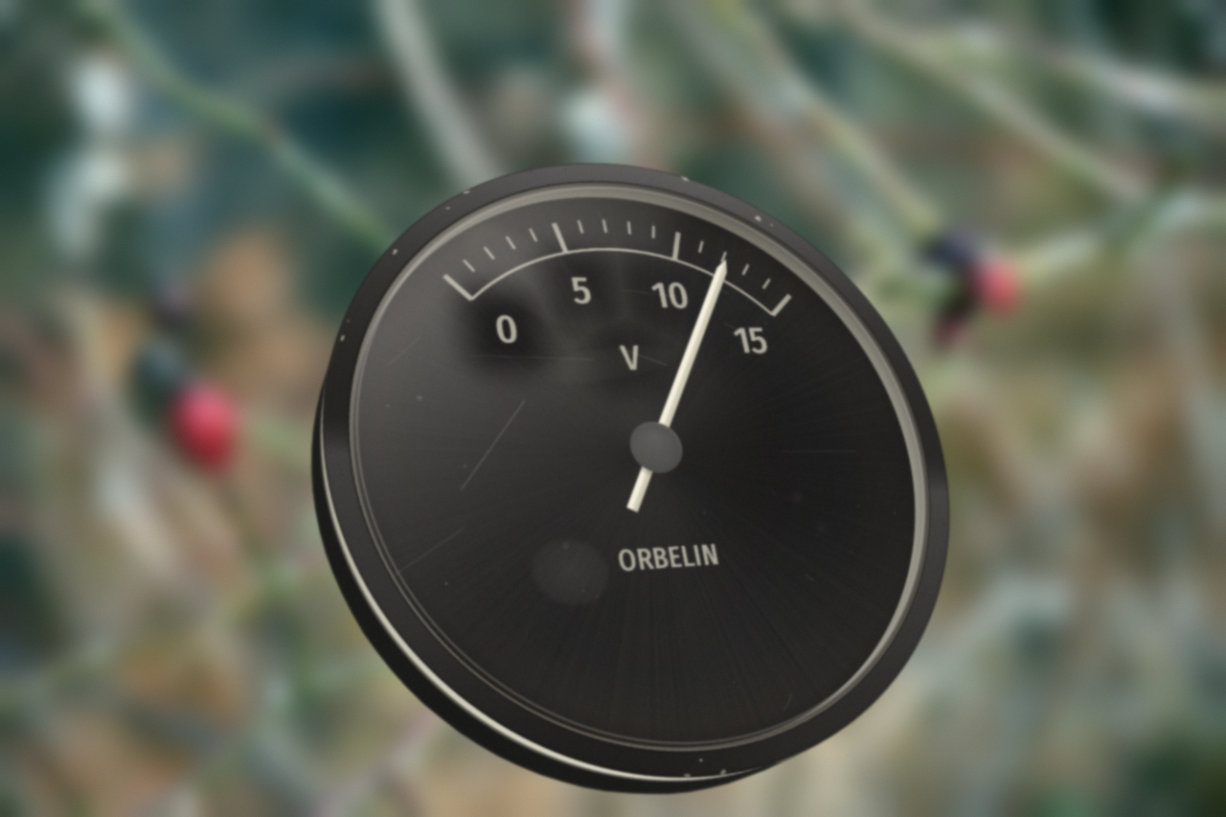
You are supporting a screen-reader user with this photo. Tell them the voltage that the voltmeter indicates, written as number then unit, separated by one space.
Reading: 12 V
